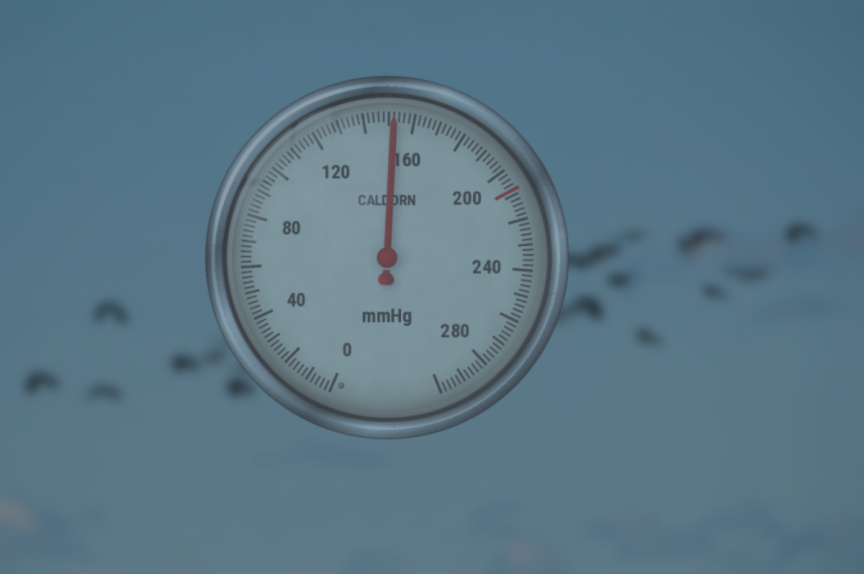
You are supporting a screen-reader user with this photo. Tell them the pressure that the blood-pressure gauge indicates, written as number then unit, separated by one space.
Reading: 152 mmHg
